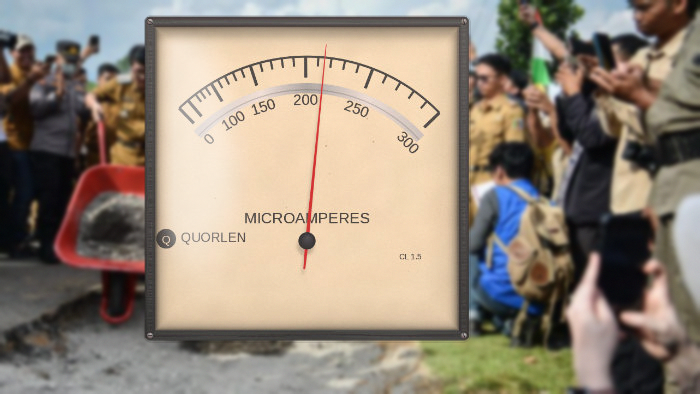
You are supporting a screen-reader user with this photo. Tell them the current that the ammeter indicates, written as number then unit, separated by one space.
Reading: 215 µA
